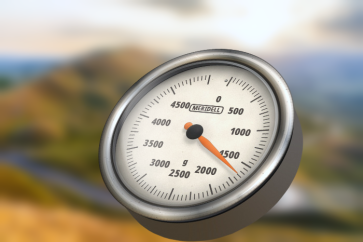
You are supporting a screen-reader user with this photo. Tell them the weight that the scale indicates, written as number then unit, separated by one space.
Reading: 1650 g
